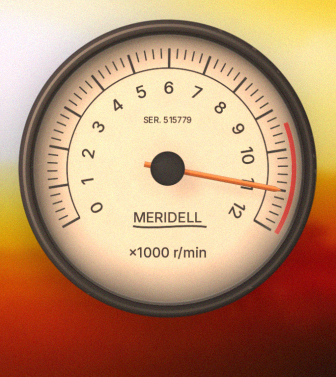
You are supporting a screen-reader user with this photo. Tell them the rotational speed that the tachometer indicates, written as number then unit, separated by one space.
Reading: 11000 rpm
